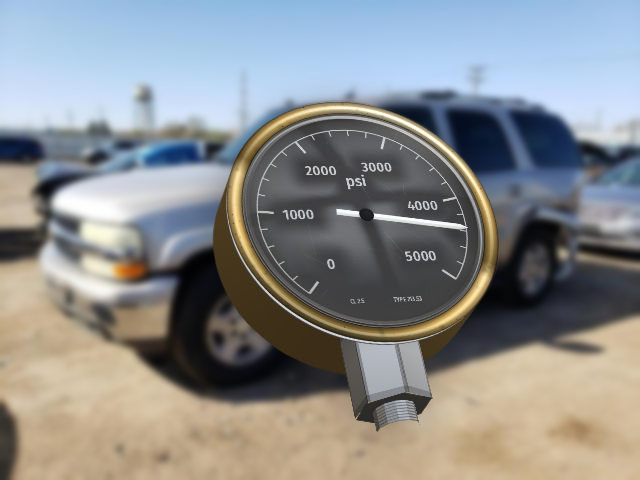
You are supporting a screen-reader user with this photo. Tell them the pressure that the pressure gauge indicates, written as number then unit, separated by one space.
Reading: 4400 psi
